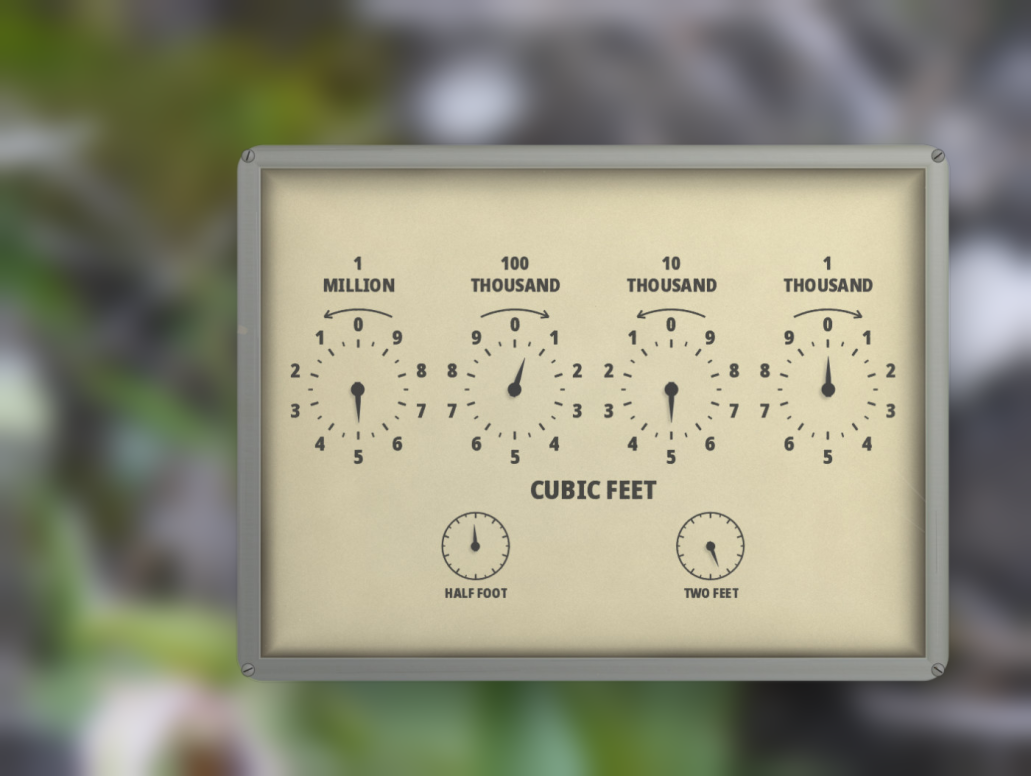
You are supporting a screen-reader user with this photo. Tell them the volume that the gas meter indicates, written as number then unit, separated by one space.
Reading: 505000 ft³
